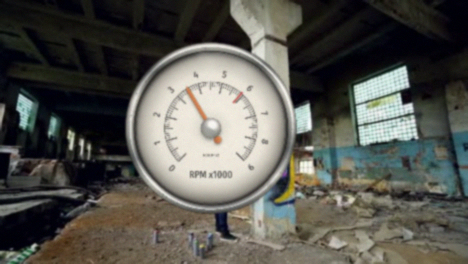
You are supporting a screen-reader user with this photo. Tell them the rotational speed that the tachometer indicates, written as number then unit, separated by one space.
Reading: 3500 rpm
